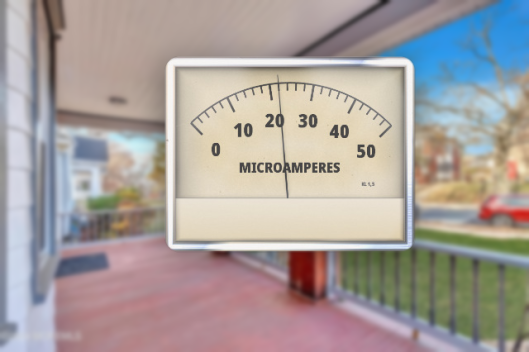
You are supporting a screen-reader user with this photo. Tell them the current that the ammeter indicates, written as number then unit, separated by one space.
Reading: 22 µA
